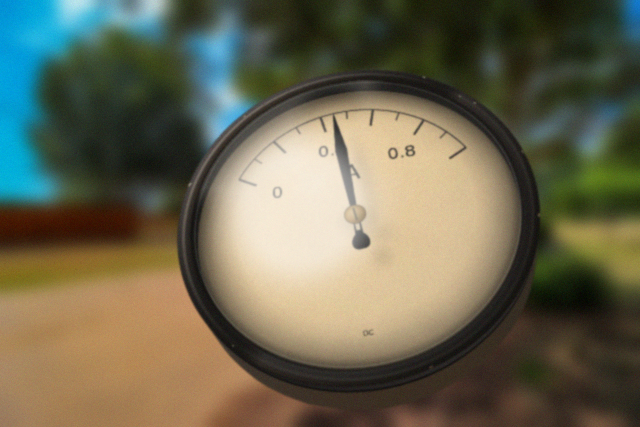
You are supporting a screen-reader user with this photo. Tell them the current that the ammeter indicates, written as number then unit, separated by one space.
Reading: 0.45 A
